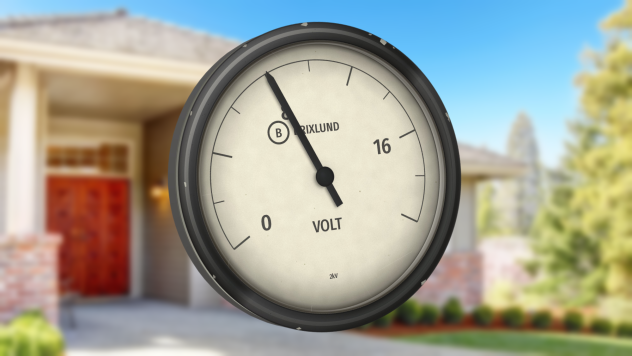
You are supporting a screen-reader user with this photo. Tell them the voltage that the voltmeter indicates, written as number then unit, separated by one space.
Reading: 8 V
